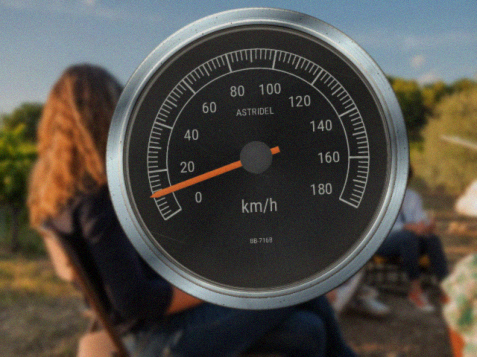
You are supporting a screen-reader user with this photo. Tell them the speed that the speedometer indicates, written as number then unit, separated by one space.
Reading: 10 km/h
